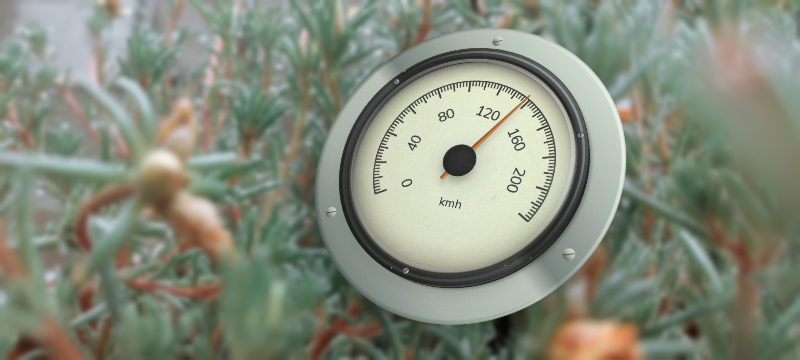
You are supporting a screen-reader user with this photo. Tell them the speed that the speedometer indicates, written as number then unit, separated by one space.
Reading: 140 km/h
